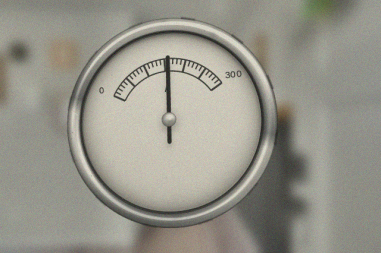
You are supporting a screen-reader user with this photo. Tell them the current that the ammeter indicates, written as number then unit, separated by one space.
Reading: 160 A
